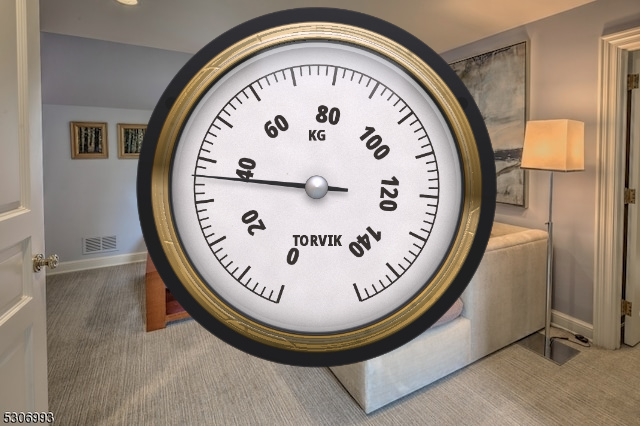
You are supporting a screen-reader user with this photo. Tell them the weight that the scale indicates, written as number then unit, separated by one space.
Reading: 36 kg
